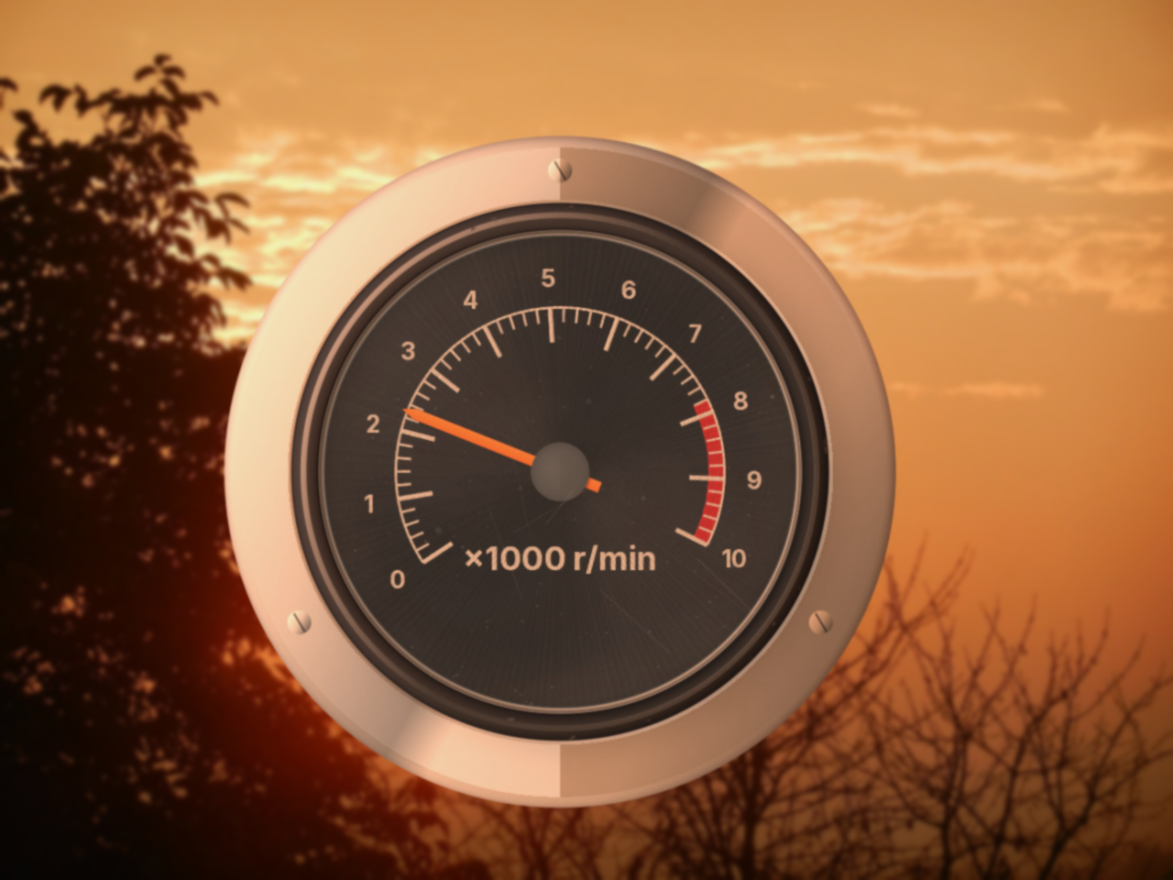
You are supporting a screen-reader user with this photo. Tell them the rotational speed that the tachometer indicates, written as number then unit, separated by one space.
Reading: 2300 rpm
